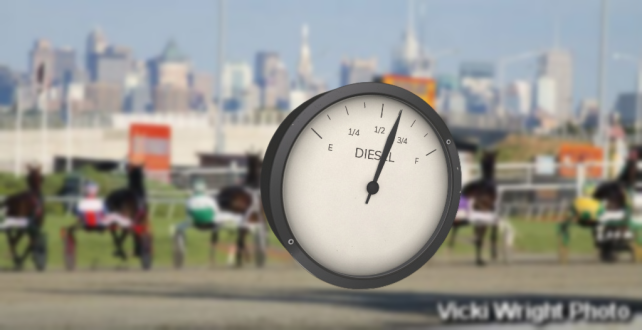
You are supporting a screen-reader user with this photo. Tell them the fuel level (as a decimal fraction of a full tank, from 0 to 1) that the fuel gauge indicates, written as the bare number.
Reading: 0.625
